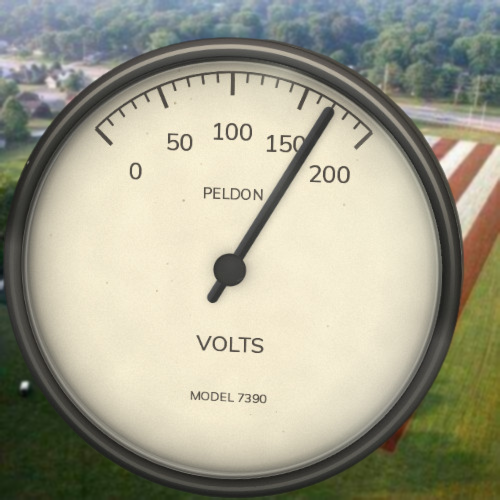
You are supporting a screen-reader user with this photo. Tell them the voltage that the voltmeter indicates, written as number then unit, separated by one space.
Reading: 170 V
